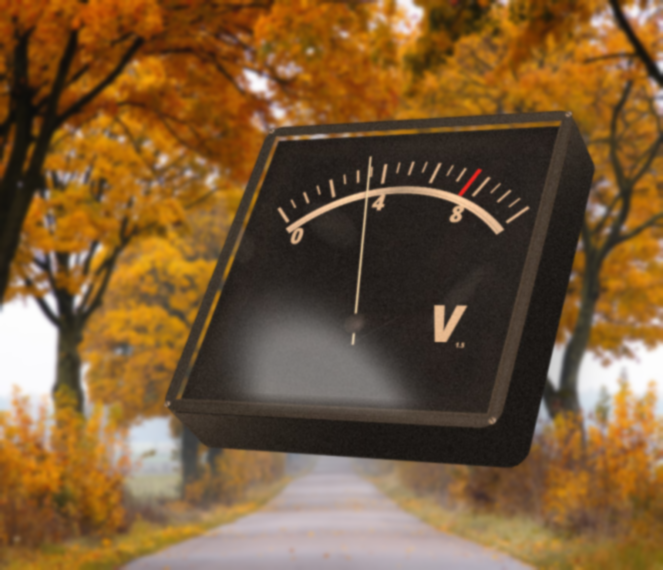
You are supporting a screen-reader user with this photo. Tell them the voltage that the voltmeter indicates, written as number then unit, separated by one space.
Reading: 3.5 V
